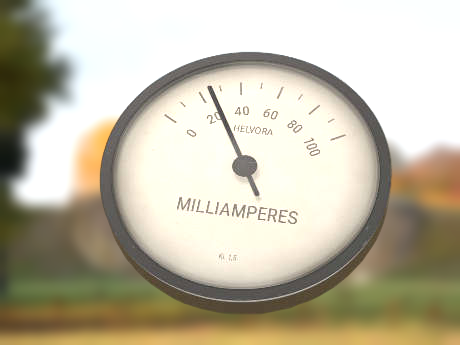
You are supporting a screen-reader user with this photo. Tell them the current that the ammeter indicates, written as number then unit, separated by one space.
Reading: 25 mA
